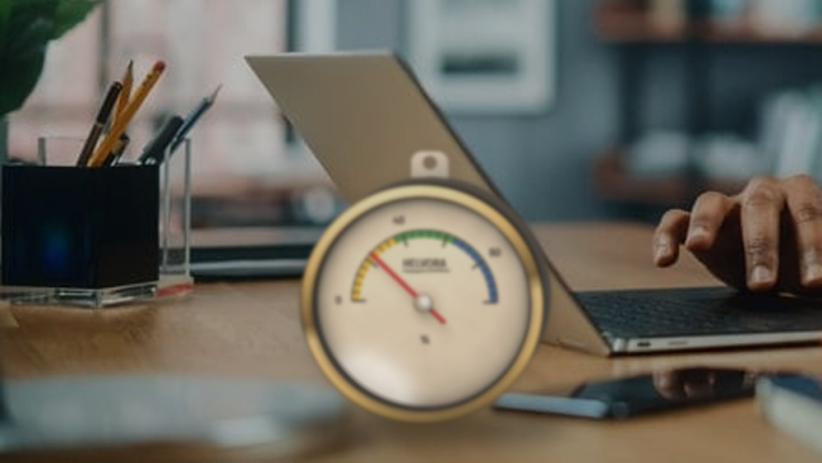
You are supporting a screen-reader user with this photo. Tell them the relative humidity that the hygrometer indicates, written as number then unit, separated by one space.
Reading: 24 %
